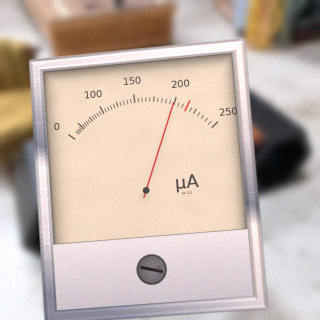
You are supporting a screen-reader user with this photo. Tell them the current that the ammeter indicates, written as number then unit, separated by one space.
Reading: 200 µA
